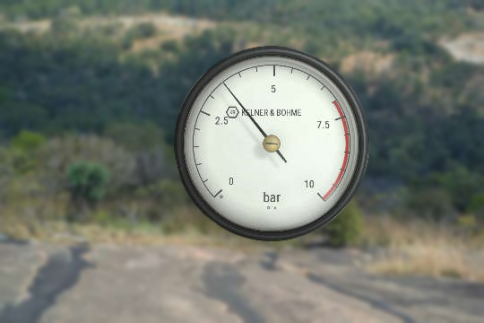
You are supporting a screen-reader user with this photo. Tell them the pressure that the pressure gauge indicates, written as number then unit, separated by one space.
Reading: 3.5 bar
